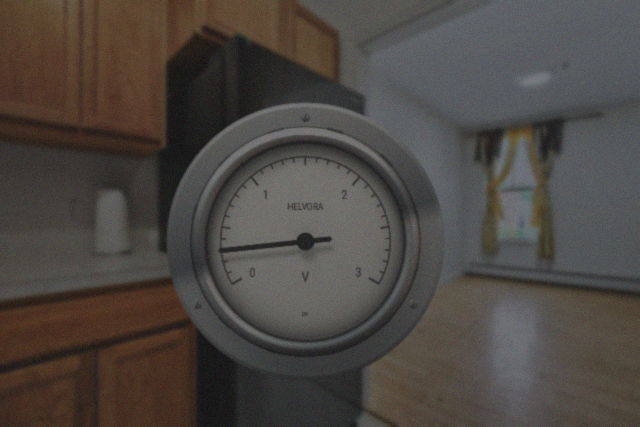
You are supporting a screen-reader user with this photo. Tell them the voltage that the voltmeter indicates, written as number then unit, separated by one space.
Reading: 0.3 V
